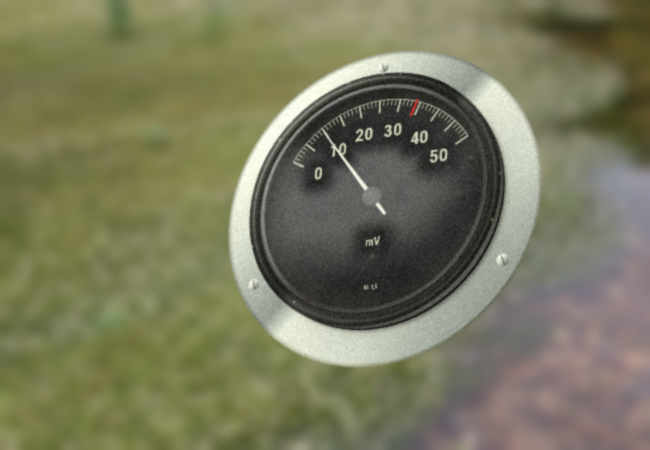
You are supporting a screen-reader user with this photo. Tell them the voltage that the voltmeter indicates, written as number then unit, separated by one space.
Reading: 10 mV
